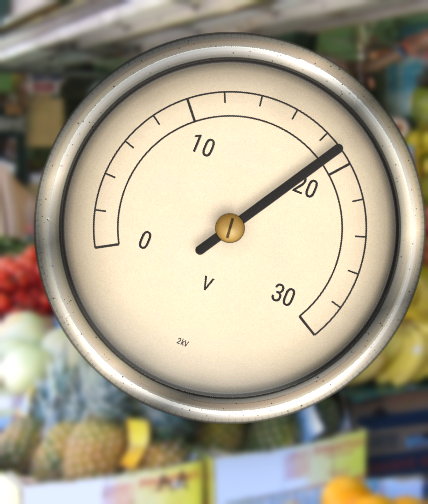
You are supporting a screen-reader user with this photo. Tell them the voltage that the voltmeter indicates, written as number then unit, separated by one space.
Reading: 19 V
